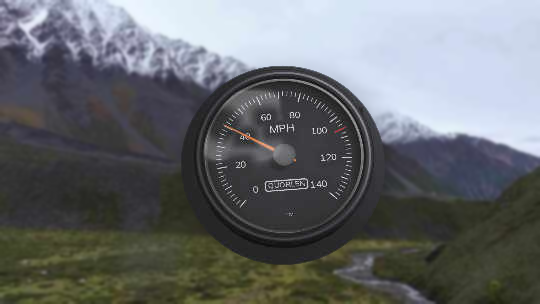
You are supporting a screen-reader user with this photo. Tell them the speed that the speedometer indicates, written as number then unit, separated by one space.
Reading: 40 mph
